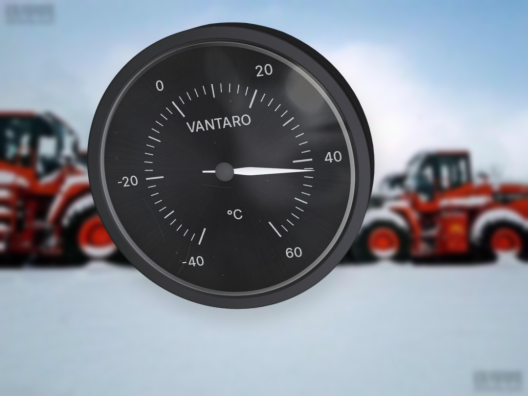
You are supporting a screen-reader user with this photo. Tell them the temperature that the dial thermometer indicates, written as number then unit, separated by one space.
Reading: 42 °C
